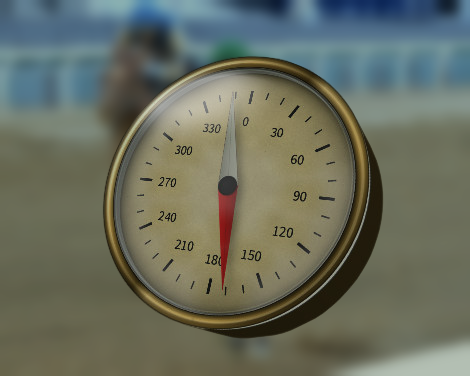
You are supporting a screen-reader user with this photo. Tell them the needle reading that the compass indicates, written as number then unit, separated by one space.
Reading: 170 °
